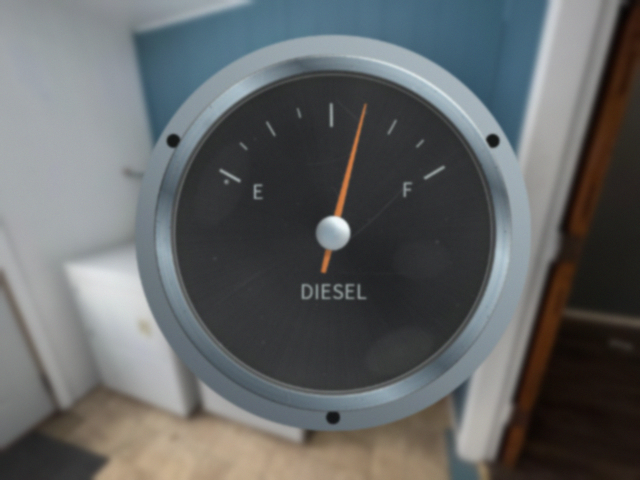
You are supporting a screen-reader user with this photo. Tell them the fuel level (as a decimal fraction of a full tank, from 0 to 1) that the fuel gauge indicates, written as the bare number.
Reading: 0.625
